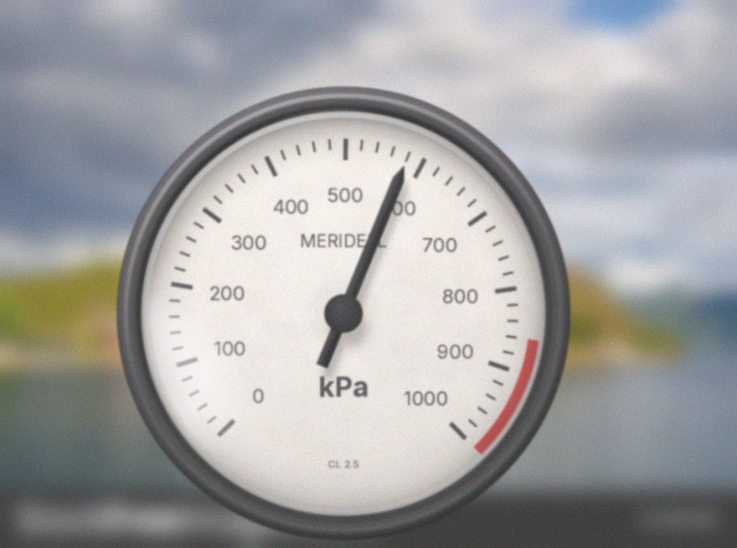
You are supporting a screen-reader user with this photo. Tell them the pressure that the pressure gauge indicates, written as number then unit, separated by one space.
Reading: 580 kPa
